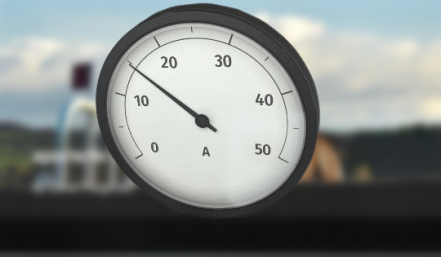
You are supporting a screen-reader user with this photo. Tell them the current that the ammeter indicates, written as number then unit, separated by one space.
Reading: 15 A
